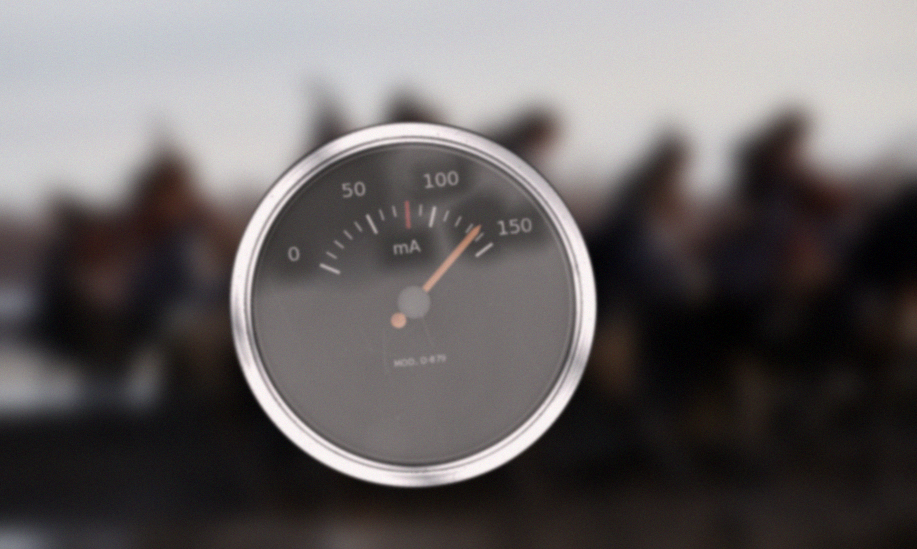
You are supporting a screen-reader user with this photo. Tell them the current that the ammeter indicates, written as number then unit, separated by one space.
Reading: 135 mA
